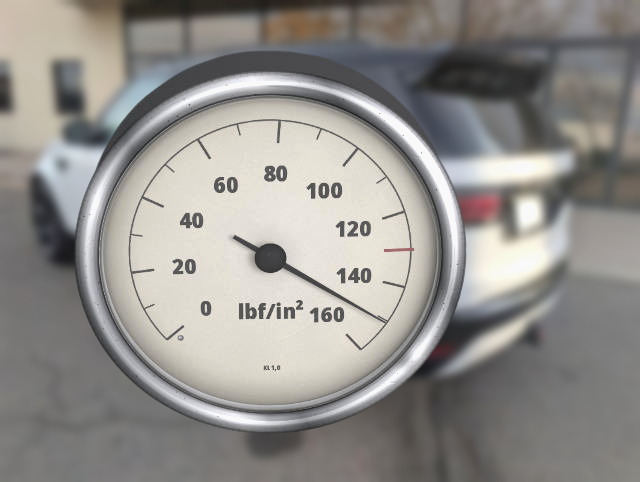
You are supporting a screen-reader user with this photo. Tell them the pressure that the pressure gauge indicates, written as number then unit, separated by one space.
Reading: 150 psi
